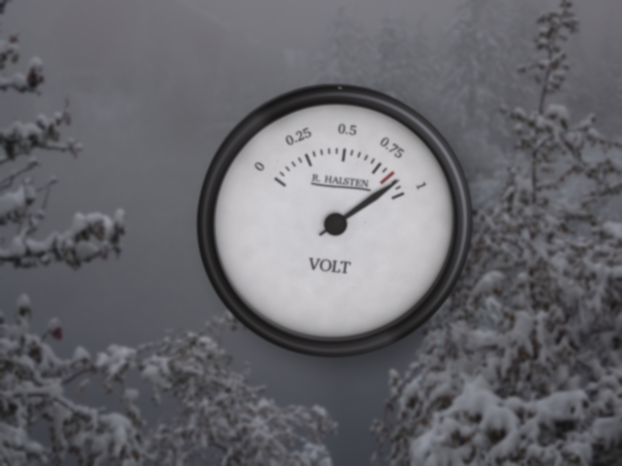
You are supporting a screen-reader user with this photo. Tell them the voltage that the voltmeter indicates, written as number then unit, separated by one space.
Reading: 0.9 V
